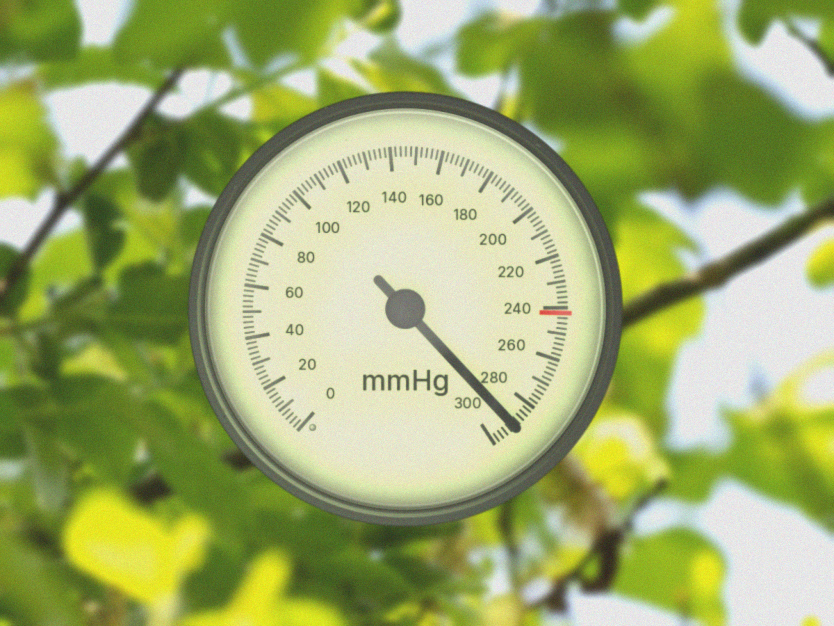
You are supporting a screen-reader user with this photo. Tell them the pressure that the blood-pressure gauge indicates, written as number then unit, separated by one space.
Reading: 290 mmHg
